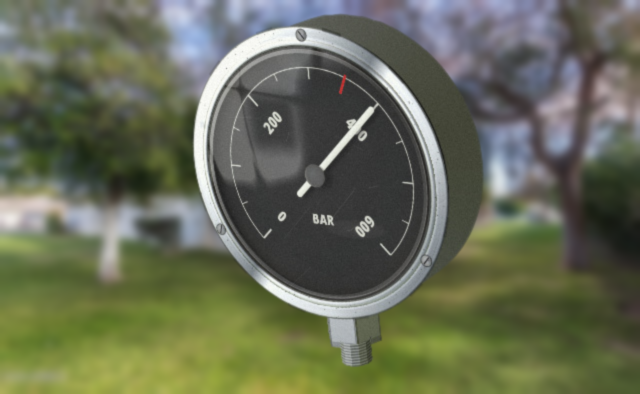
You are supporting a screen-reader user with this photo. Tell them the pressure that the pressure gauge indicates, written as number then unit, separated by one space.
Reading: 400 bar
